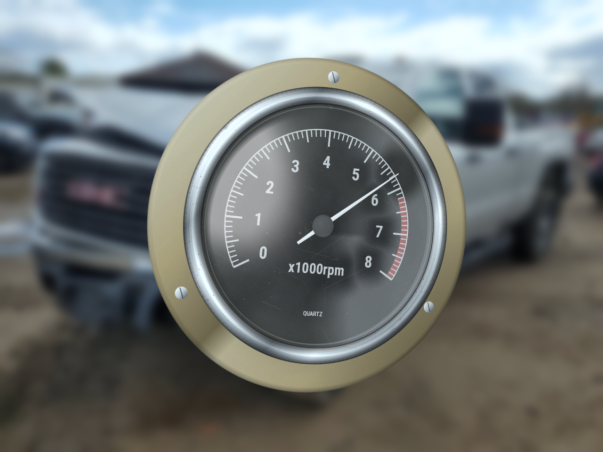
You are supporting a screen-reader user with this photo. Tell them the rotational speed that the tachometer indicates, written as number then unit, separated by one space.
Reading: 5700 rpm
